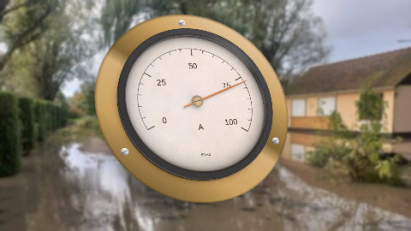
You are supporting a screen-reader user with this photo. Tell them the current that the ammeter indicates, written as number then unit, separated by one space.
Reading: 77.5 A
